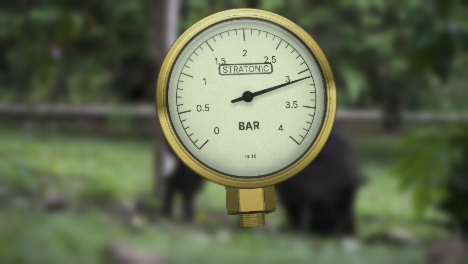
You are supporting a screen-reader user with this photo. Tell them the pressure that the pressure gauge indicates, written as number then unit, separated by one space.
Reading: 3.1 bar
